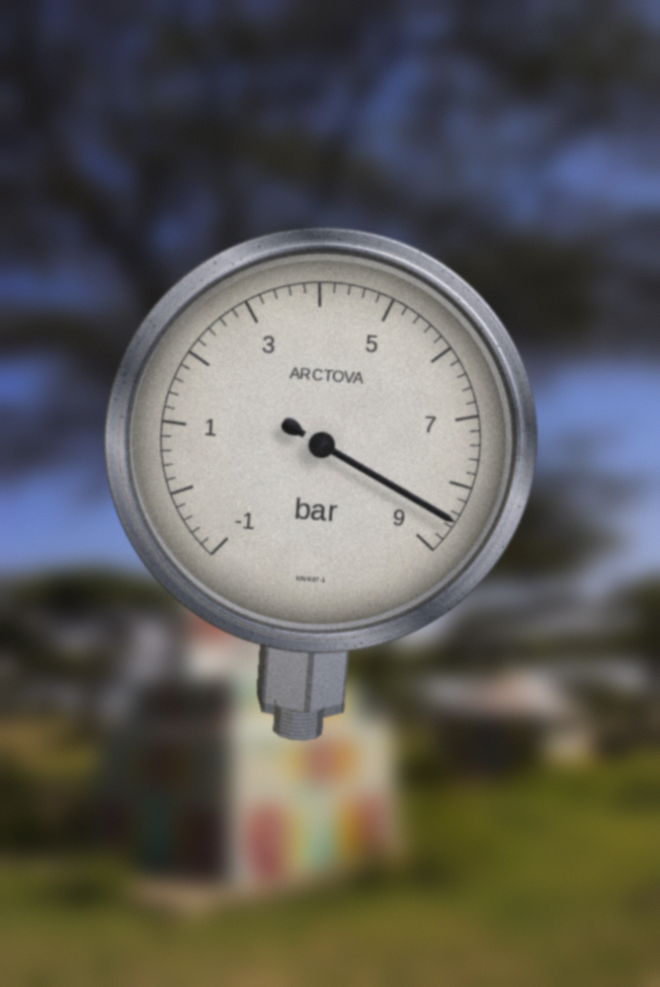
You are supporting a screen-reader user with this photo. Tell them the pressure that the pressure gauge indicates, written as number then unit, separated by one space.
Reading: 8.5 bar
